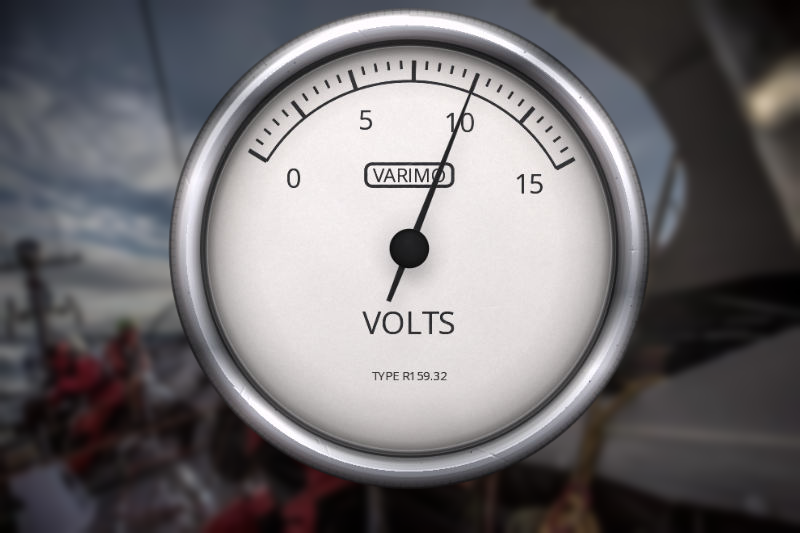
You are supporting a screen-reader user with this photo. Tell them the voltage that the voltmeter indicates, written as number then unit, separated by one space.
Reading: 10 V
